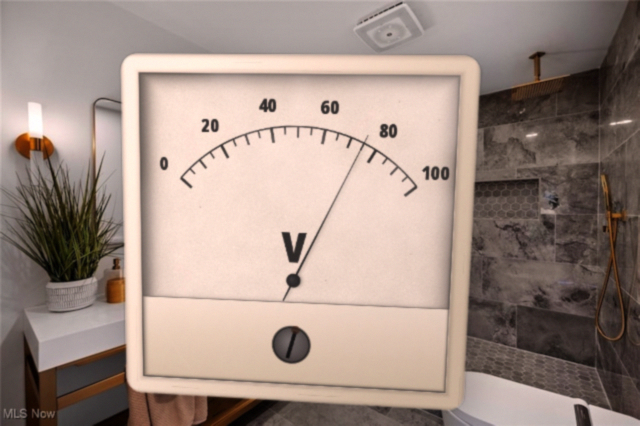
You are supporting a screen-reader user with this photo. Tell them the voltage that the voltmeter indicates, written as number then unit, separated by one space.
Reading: 75 V
